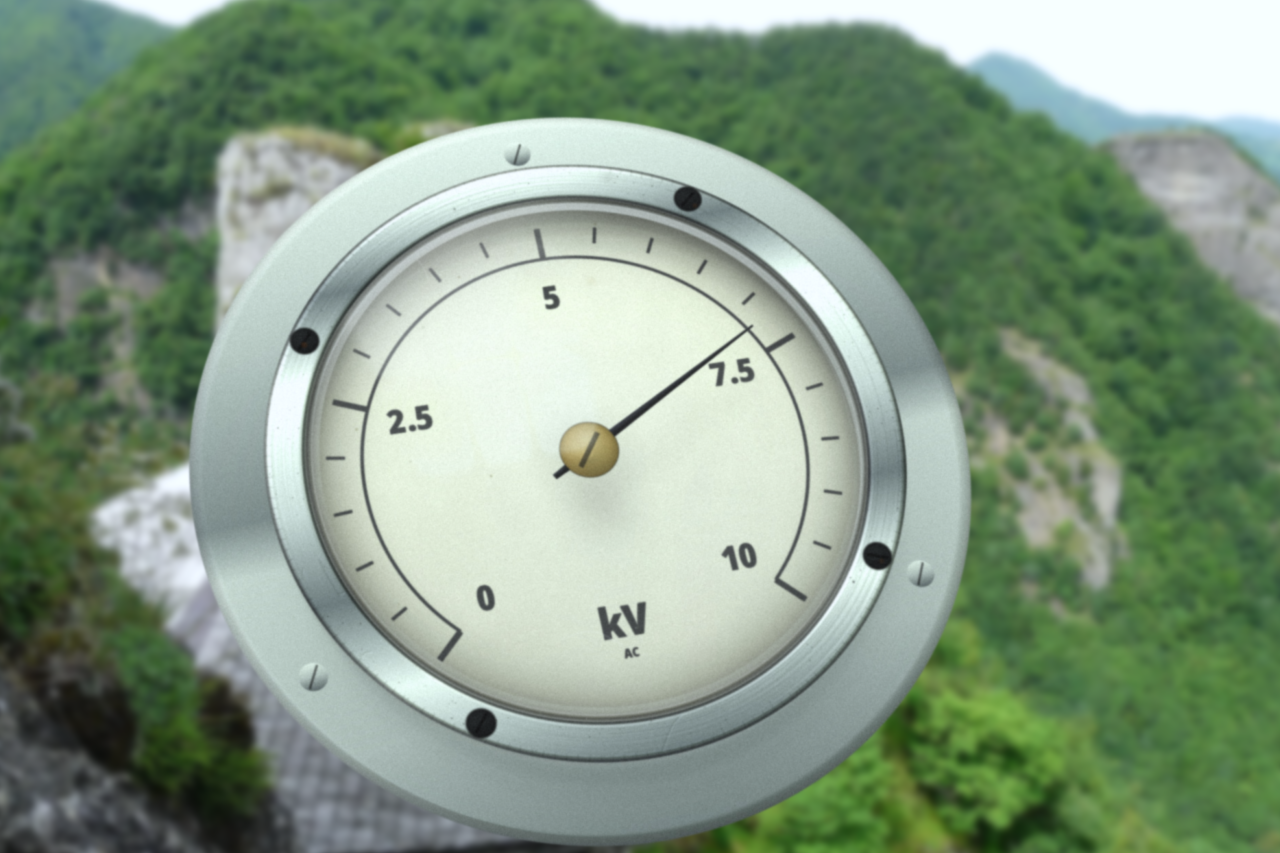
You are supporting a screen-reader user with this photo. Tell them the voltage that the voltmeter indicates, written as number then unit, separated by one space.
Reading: 7.25 kV
